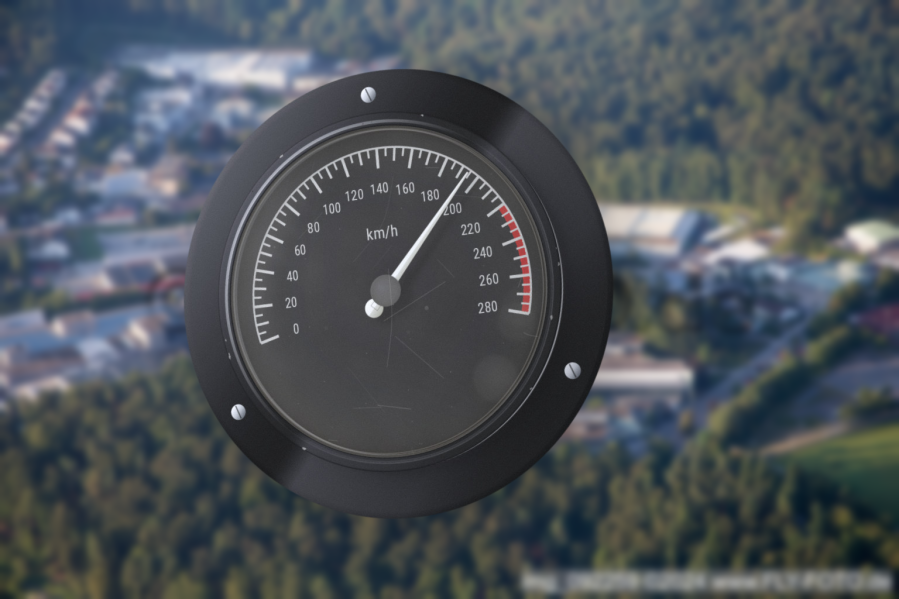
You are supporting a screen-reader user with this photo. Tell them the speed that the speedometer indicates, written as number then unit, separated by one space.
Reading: 195 km/h
